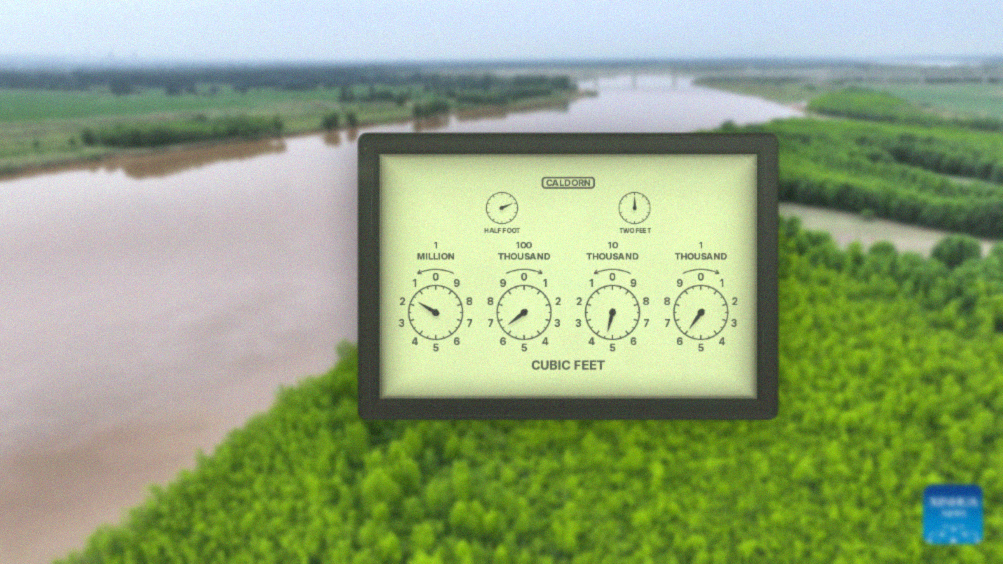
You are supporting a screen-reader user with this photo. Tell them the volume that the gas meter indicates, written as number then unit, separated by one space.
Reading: 164600 ft³
